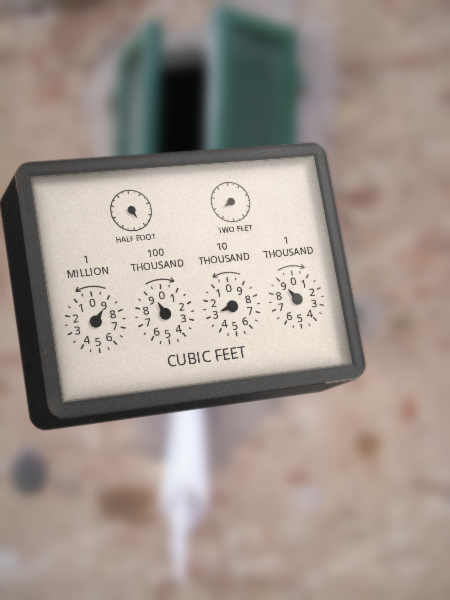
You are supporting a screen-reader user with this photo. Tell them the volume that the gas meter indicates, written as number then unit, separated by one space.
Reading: 892900 ft³
